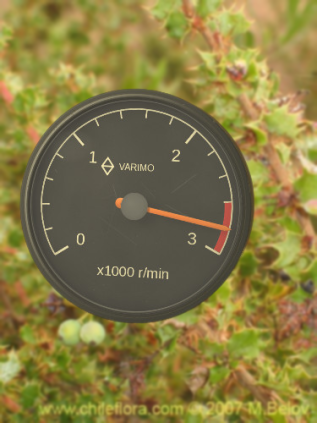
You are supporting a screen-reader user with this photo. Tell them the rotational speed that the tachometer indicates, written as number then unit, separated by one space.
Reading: 2800 rpm
